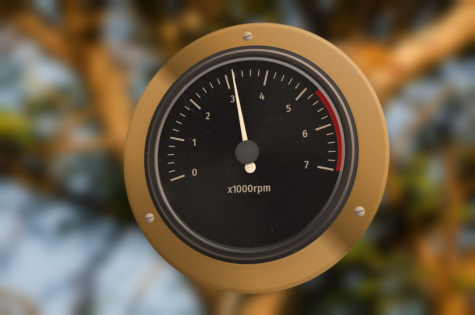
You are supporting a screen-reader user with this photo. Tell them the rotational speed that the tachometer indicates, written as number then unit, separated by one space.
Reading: 3200 rpm
